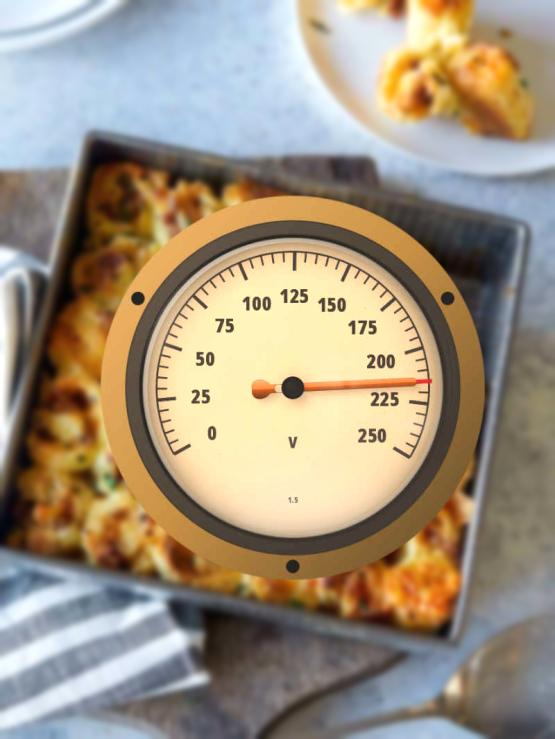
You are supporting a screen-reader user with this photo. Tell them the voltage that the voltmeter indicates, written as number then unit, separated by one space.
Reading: 215 V
